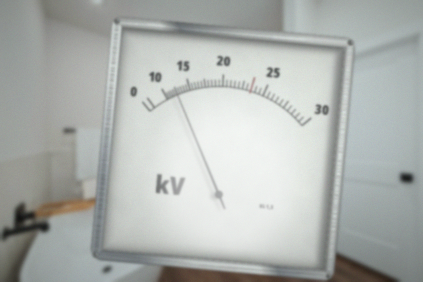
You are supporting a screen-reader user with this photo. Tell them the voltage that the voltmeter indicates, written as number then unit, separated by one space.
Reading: 12.5 kV
